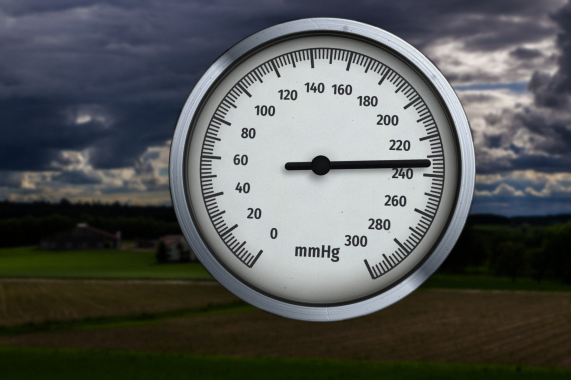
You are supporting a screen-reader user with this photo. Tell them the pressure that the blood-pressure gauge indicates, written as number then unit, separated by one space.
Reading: 234 mmHg
